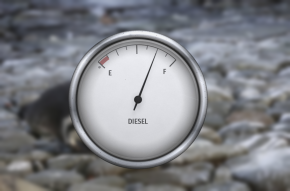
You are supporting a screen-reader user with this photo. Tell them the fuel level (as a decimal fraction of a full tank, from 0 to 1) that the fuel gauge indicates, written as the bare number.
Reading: 0.75
